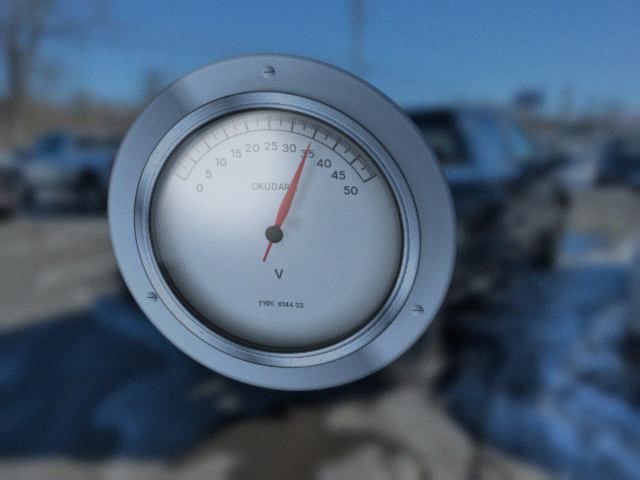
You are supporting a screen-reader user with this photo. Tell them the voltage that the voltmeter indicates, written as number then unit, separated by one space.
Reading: 35 V
